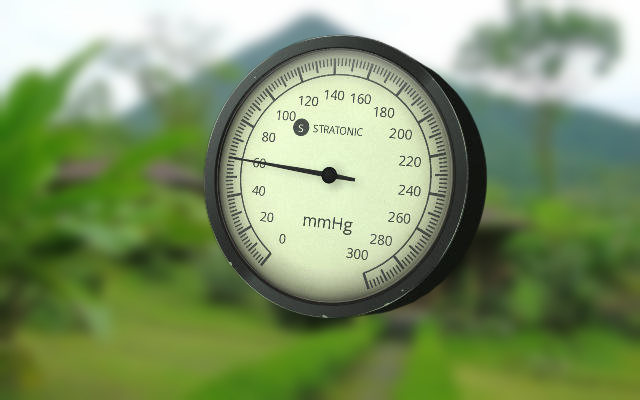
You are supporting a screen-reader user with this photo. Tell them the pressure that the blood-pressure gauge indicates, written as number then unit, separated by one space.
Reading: 60 mmHg
